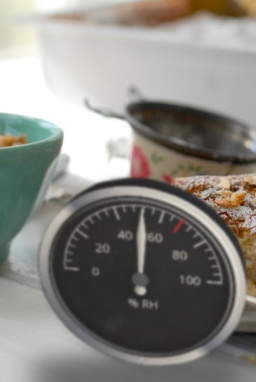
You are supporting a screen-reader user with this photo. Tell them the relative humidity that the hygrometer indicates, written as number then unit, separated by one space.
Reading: 52 %
